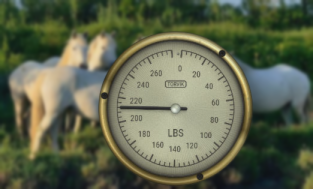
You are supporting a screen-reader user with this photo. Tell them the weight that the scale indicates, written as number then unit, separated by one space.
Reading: 212 lb
